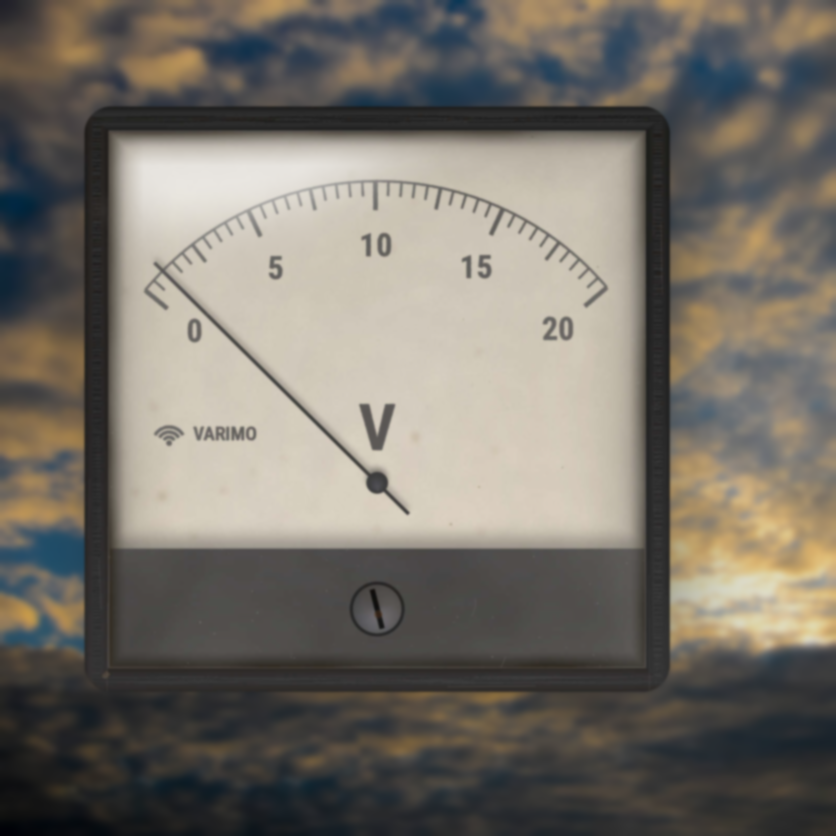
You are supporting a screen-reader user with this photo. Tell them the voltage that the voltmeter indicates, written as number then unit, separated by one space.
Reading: 1 V
